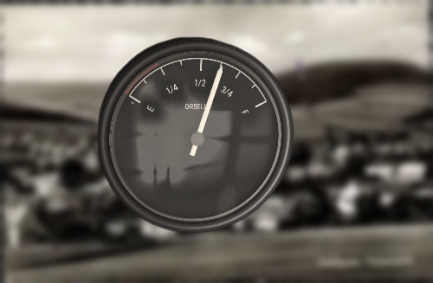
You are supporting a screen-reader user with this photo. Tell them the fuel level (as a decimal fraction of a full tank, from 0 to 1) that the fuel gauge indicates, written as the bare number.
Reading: 0.625
